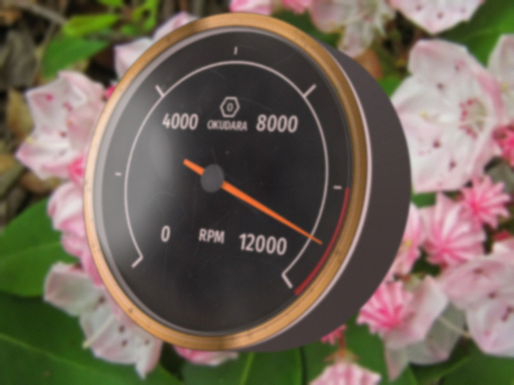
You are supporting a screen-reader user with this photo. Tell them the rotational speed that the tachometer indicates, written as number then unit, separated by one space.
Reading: 11000 rpm
